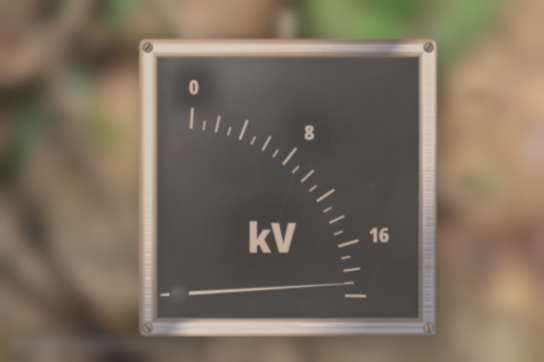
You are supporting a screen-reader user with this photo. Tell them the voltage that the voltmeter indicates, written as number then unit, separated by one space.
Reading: 19 kV
